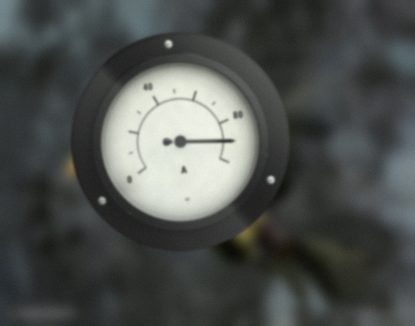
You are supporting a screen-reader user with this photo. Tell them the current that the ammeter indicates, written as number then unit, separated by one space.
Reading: 90 A
